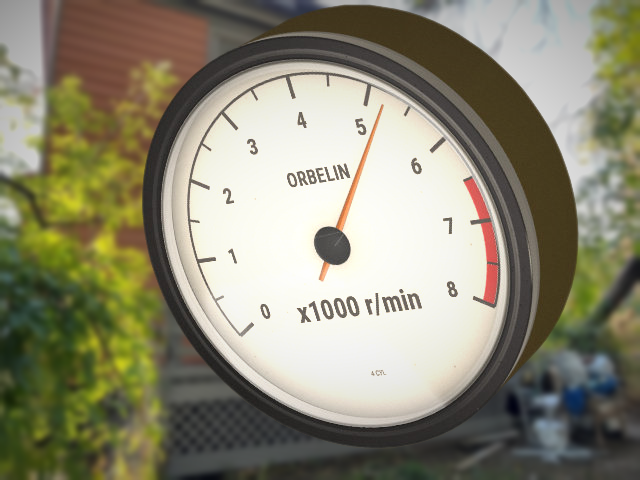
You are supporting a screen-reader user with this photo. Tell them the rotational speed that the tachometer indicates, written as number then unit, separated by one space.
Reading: 5250 rpm
